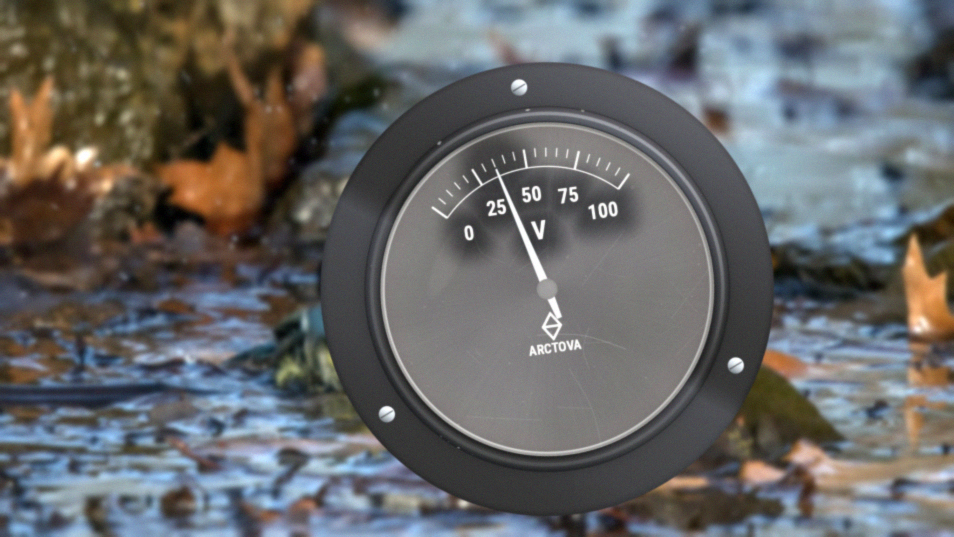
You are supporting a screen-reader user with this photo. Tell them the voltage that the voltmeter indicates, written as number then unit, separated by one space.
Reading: 35 V
